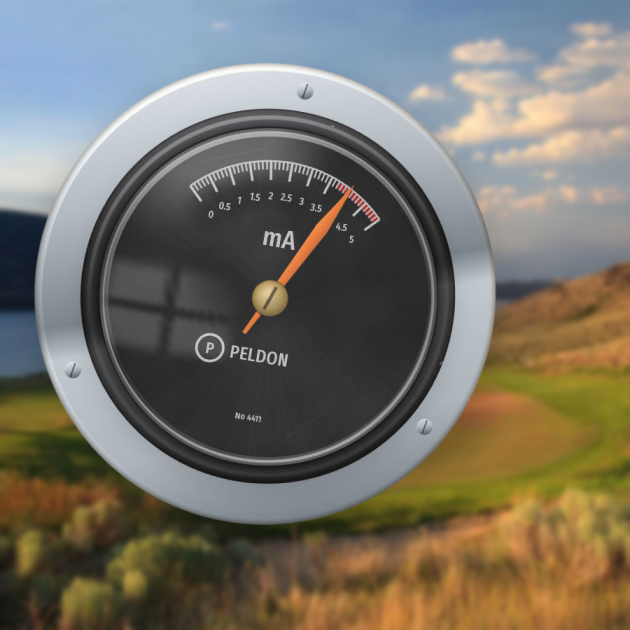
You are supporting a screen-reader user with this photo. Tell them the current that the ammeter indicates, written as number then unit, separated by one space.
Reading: 4 mA
